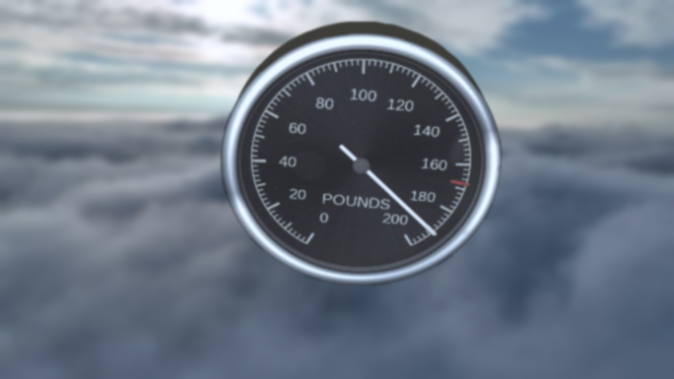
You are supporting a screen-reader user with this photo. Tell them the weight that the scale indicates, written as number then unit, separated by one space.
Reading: 190 lb
